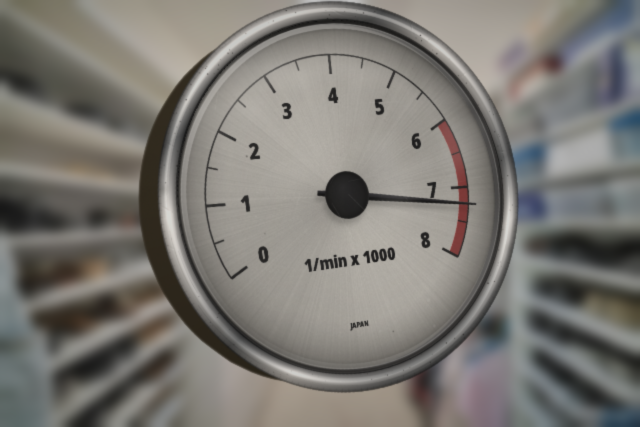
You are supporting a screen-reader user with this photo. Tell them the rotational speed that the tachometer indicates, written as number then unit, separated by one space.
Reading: 7250 rpm
